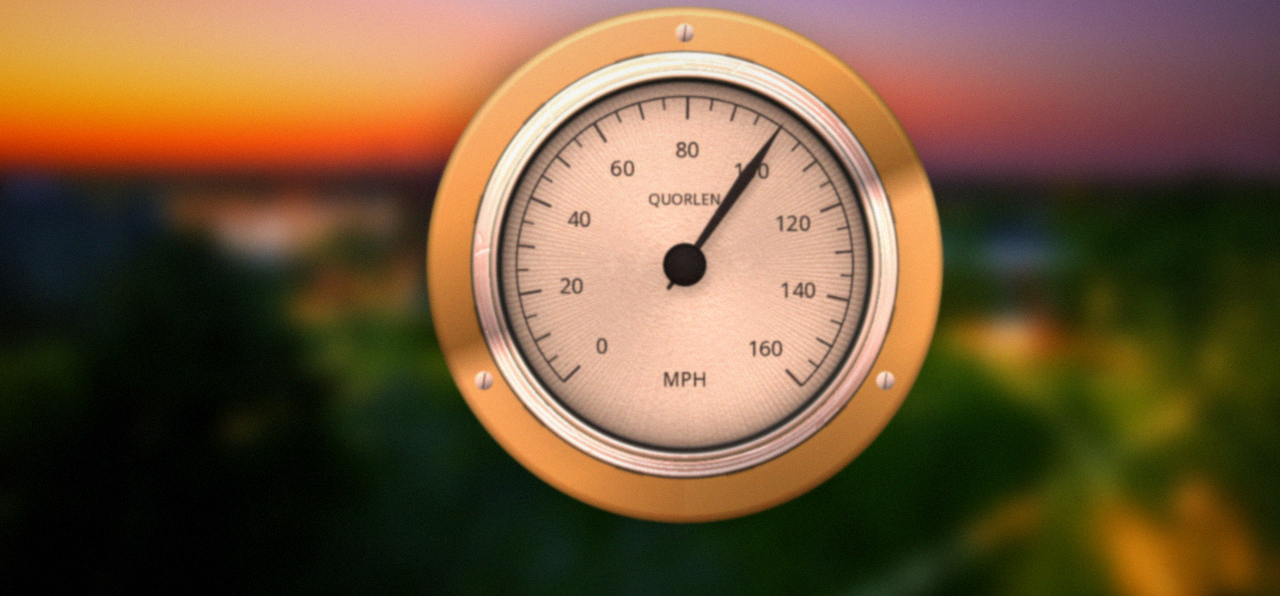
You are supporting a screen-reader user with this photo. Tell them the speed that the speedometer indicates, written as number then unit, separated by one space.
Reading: 100 mph
